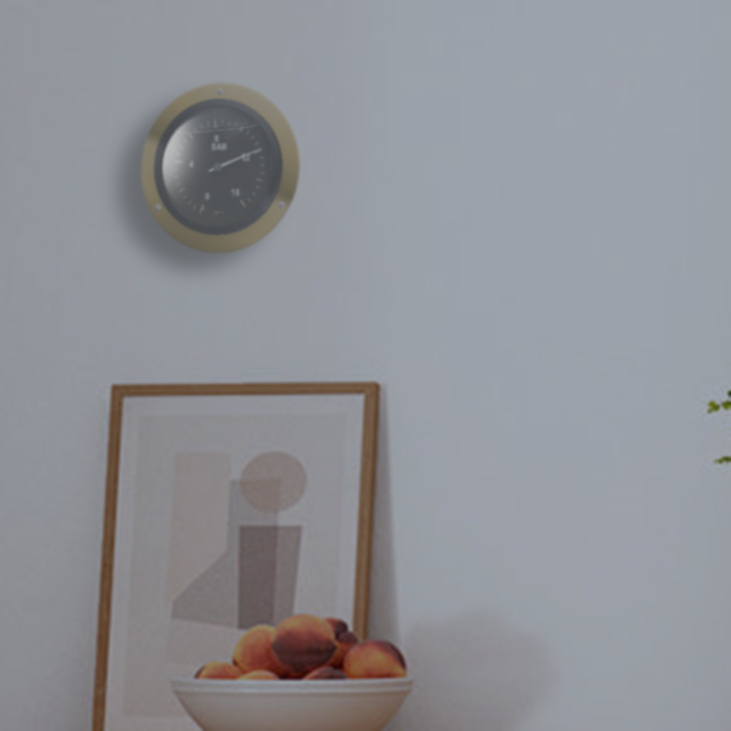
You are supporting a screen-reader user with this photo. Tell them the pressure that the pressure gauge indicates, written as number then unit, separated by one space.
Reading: 12 bar
